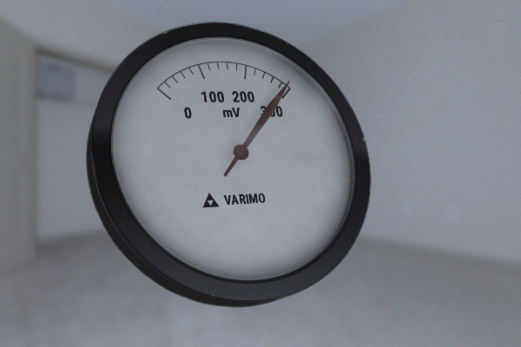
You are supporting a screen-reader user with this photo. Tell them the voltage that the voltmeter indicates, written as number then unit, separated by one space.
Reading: 290 mV
